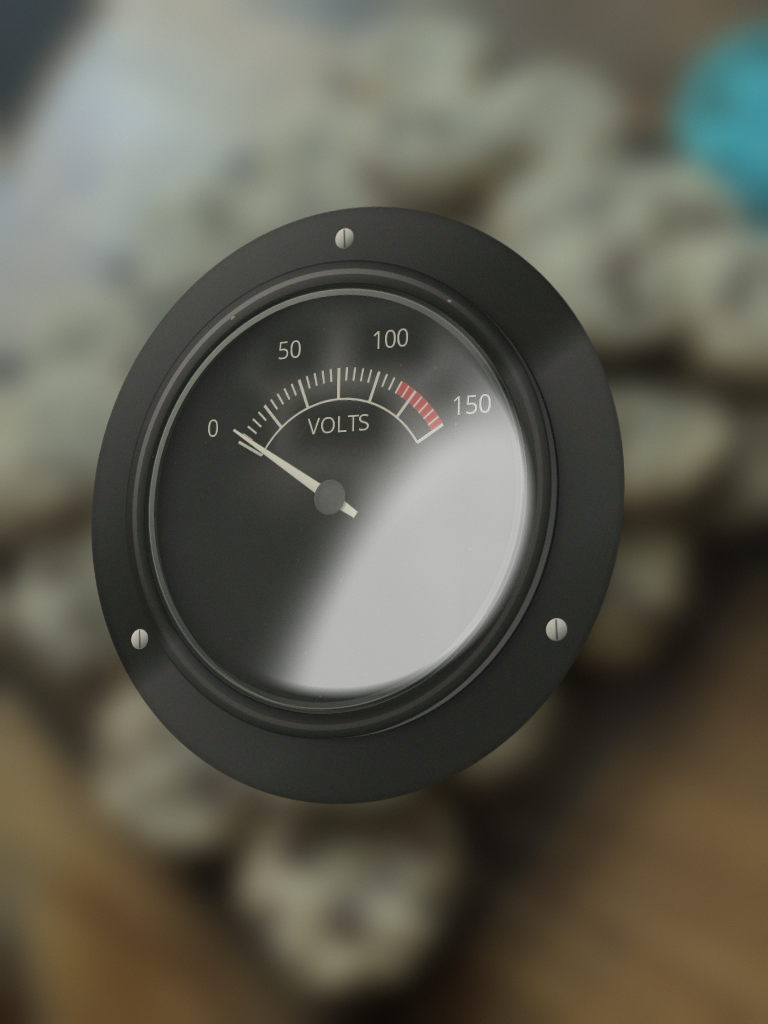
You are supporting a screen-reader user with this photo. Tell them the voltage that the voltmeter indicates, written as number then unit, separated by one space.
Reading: 5 V
